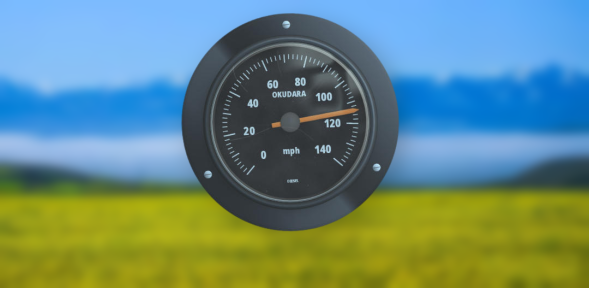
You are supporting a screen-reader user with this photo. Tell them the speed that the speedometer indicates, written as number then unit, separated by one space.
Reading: 114 mph
